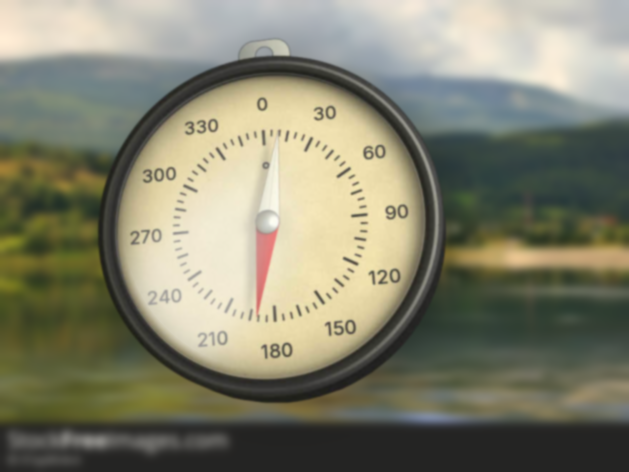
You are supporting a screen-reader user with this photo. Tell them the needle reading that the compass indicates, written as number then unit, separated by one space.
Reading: 190 °
